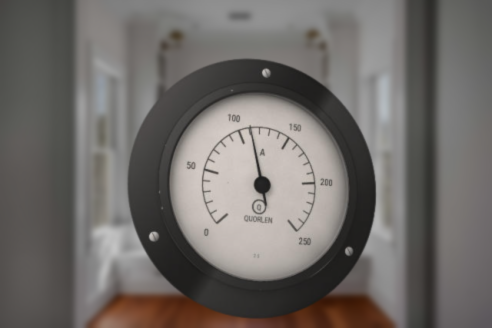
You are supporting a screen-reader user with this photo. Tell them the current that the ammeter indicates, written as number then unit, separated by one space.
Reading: 110 A
